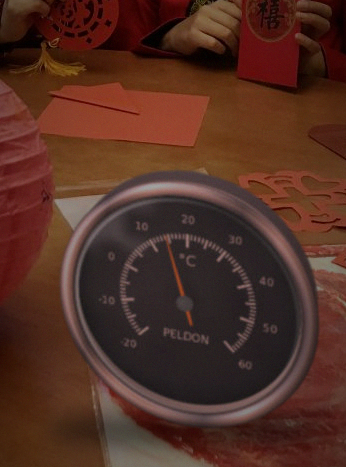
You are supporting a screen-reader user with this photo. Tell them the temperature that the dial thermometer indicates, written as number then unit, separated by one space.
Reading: 15 °C
